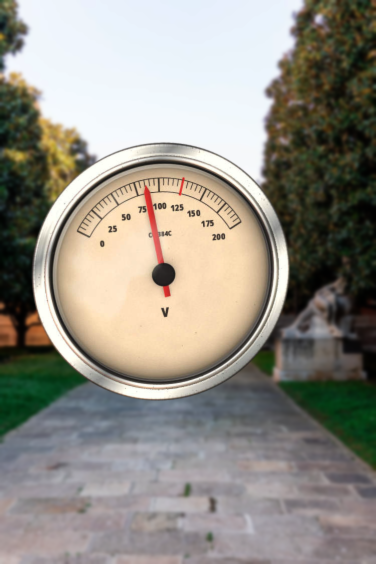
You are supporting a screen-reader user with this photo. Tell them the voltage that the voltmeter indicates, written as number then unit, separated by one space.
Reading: 85 V
